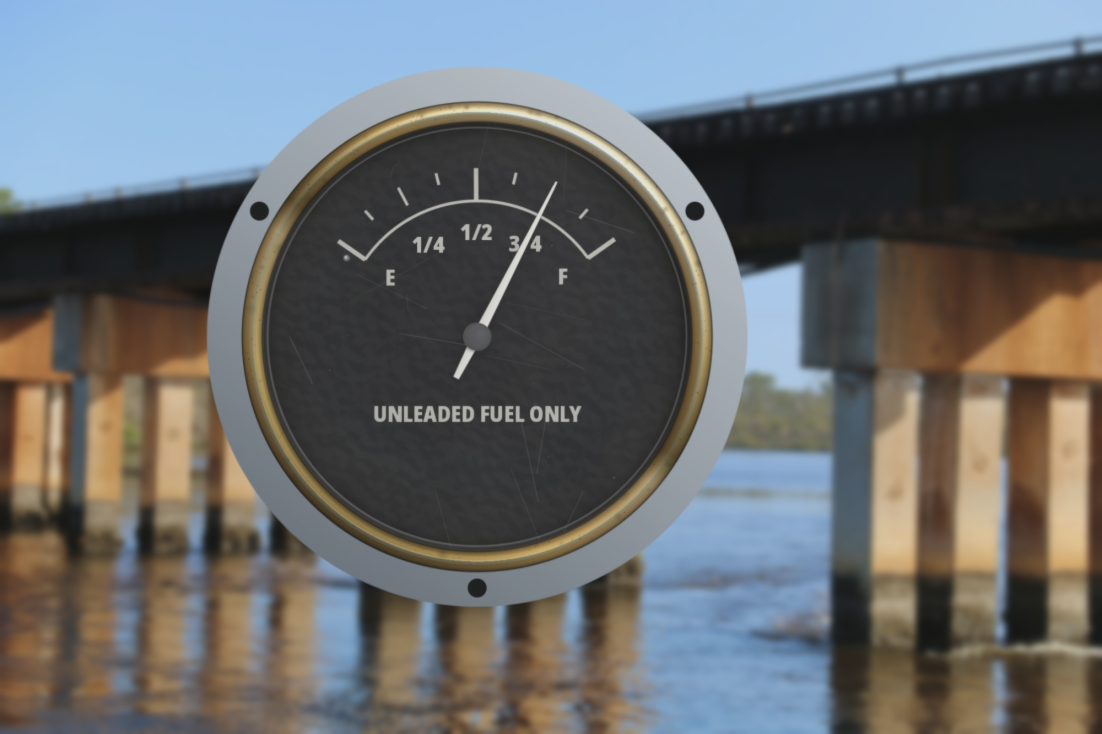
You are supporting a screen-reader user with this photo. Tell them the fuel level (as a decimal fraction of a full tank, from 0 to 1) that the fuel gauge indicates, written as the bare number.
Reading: 0.75
